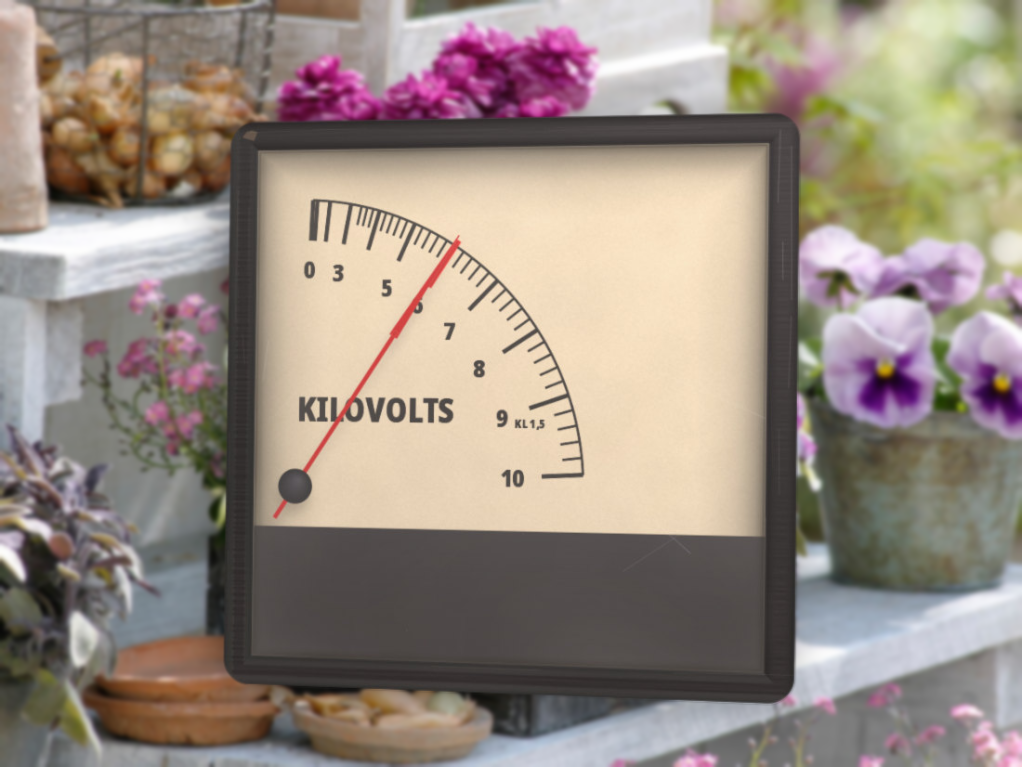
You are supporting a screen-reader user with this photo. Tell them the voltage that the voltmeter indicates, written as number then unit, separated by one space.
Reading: 6 kV
